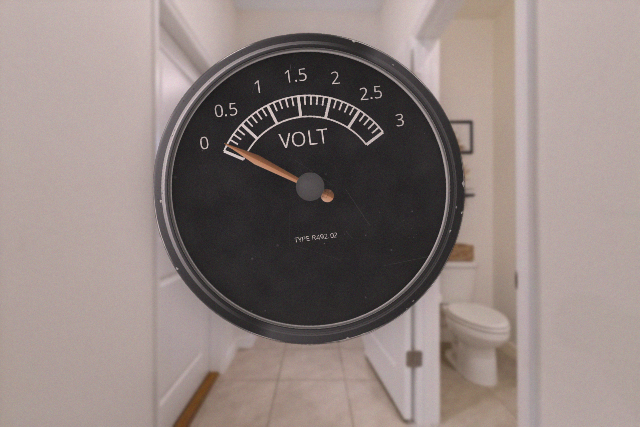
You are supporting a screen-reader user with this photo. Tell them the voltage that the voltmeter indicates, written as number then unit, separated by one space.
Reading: 0.1 V
